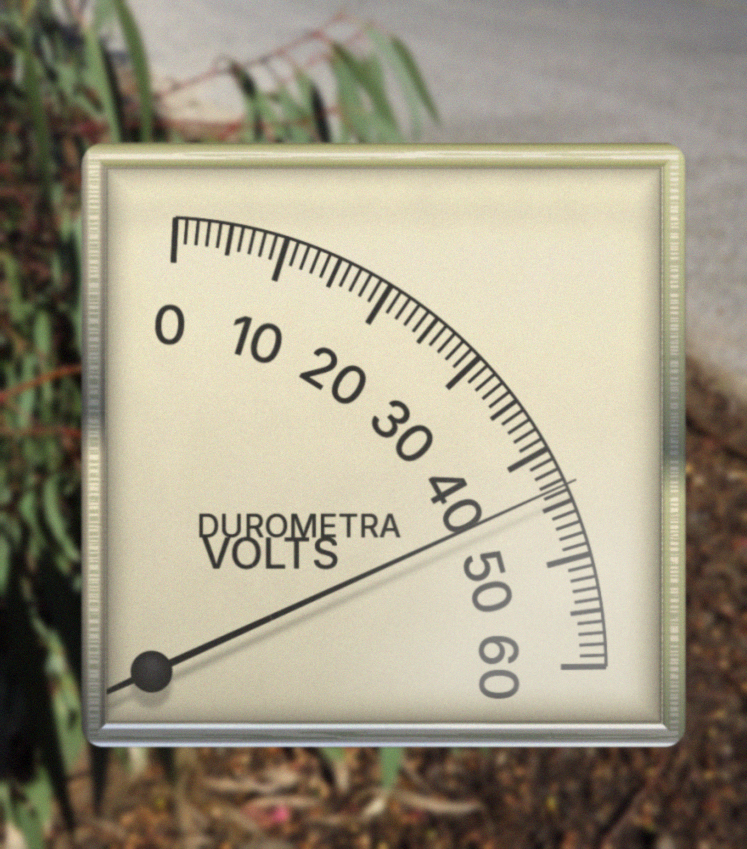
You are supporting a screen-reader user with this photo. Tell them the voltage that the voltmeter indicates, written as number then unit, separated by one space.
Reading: 43.5 V
